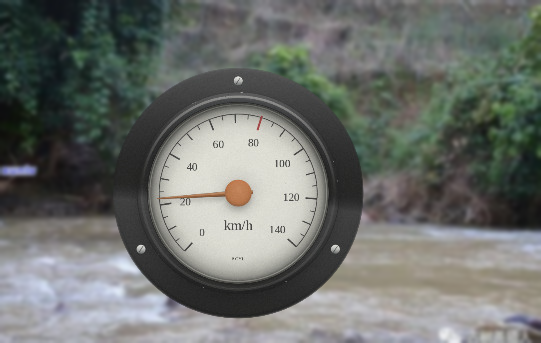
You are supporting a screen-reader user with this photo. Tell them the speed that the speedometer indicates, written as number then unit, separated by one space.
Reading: 22.5 km/h
